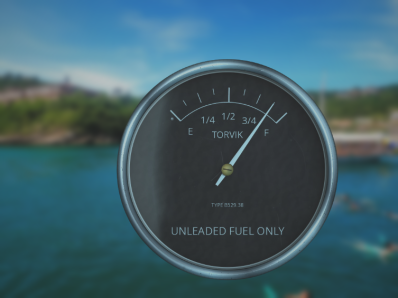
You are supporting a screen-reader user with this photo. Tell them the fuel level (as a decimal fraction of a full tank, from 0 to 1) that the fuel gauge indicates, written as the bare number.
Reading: 0.875
